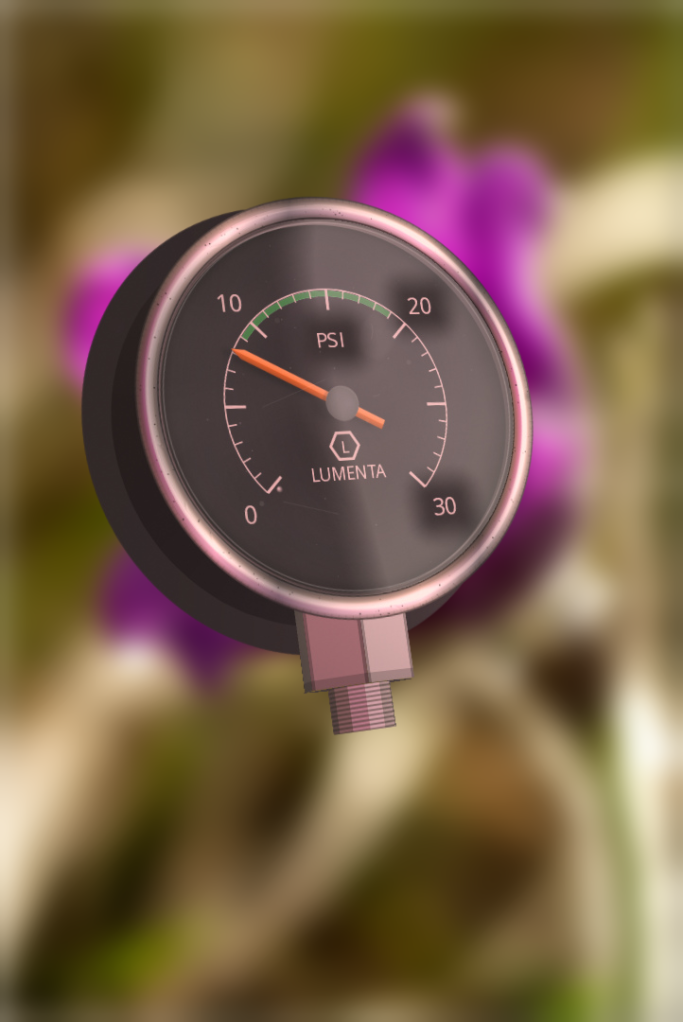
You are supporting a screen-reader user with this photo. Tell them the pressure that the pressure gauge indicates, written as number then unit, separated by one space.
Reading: 8 psi
